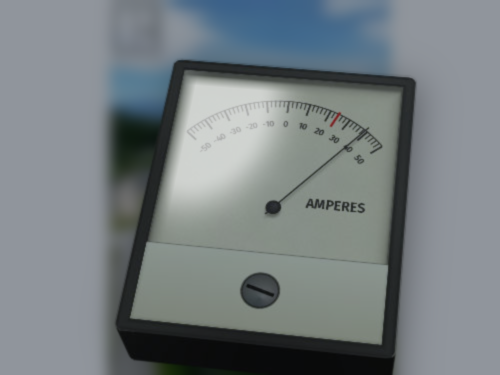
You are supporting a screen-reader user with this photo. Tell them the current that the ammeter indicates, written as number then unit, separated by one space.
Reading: 40 A
